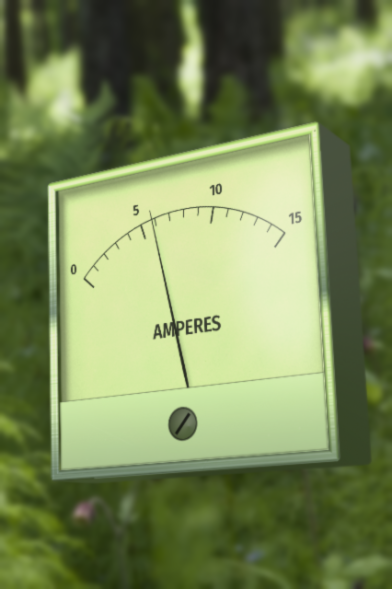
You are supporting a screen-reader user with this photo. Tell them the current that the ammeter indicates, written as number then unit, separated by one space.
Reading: 6 A
